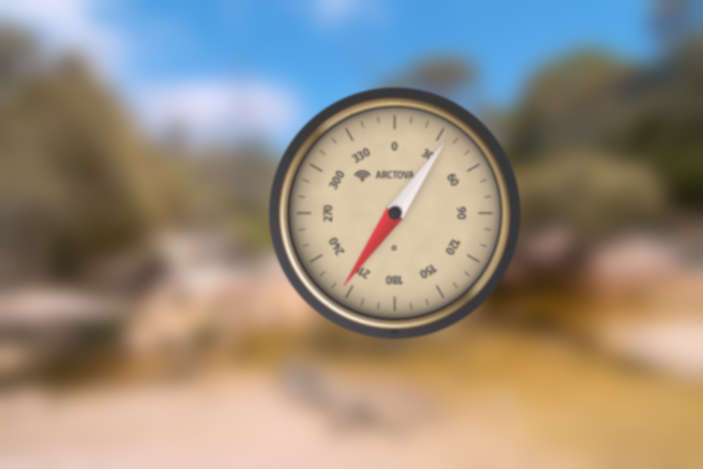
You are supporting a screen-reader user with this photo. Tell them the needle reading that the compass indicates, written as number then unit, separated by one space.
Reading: 215 °
